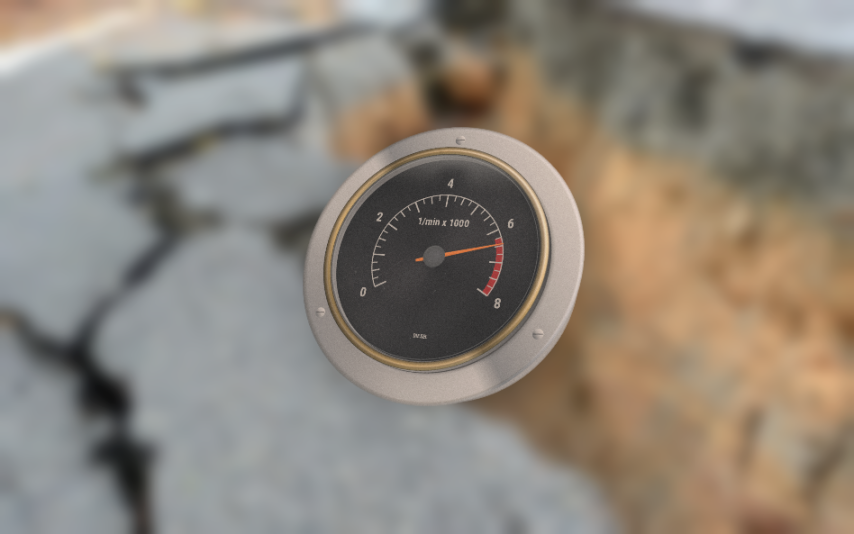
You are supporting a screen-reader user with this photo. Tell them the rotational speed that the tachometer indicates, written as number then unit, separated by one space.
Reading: 6500 rpm
